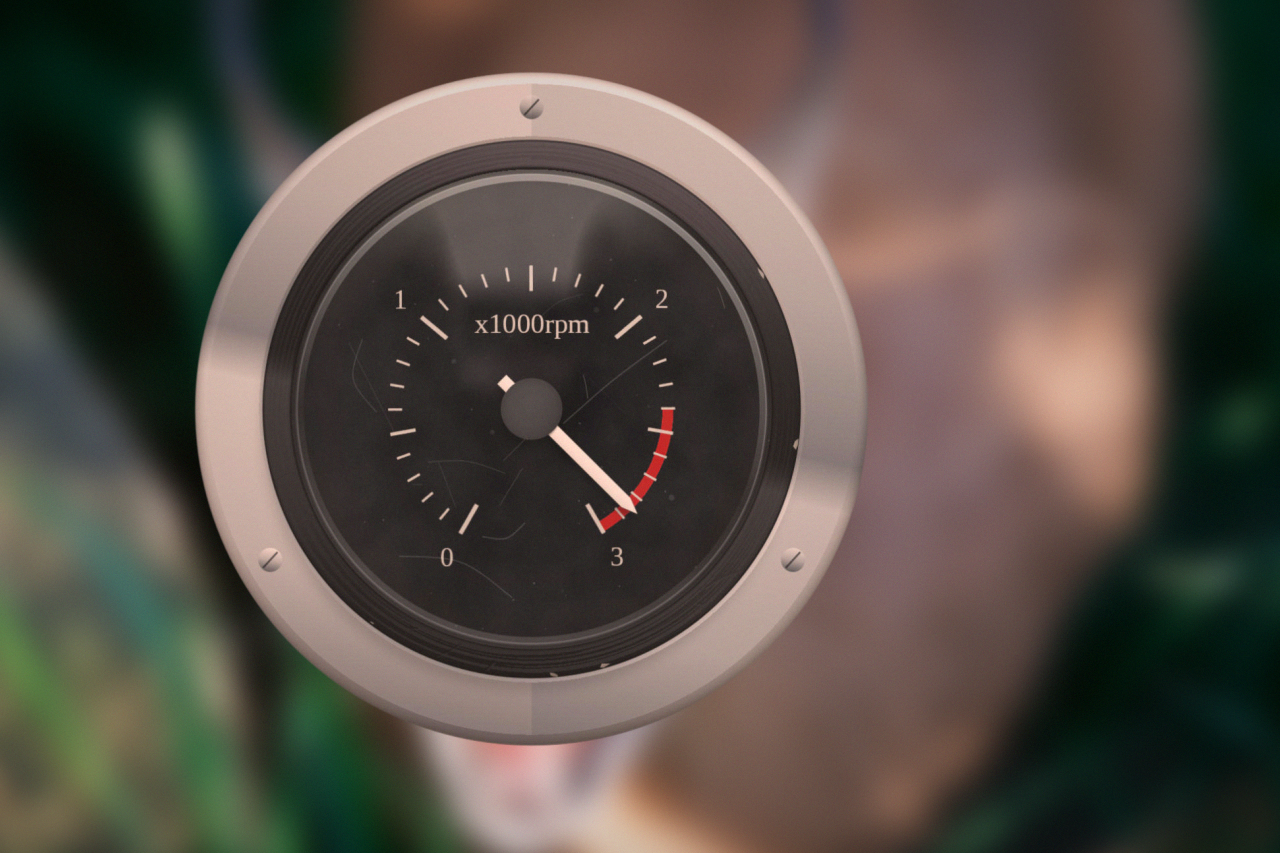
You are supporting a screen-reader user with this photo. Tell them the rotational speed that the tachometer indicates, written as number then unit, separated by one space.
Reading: 2850 rpm
